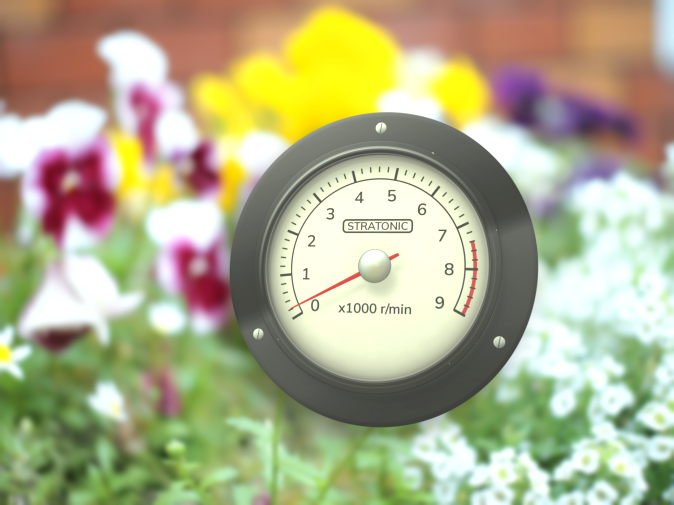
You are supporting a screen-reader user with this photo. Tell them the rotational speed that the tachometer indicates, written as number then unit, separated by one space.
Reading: 200 rpm
